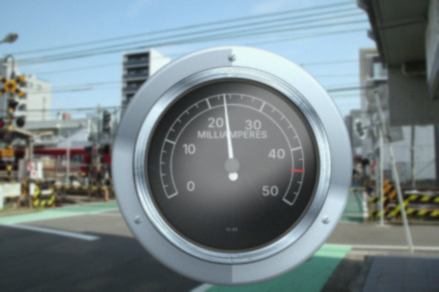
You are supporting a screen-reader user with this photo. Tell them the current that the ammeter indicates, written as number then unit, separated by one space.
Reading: 23 mA
